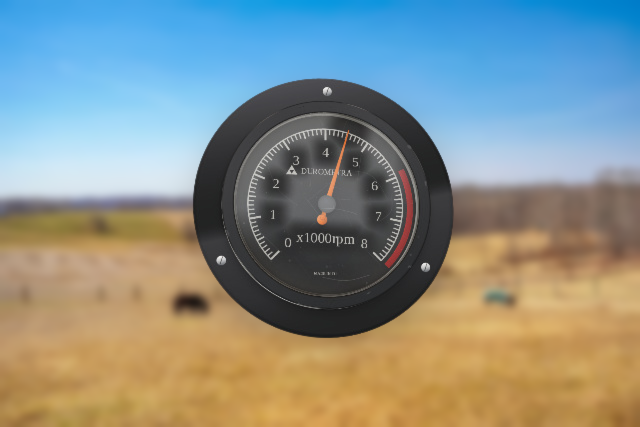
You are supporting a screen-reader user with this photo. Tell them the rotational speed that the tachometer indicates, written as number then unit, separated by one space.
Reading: 4500 rpm
